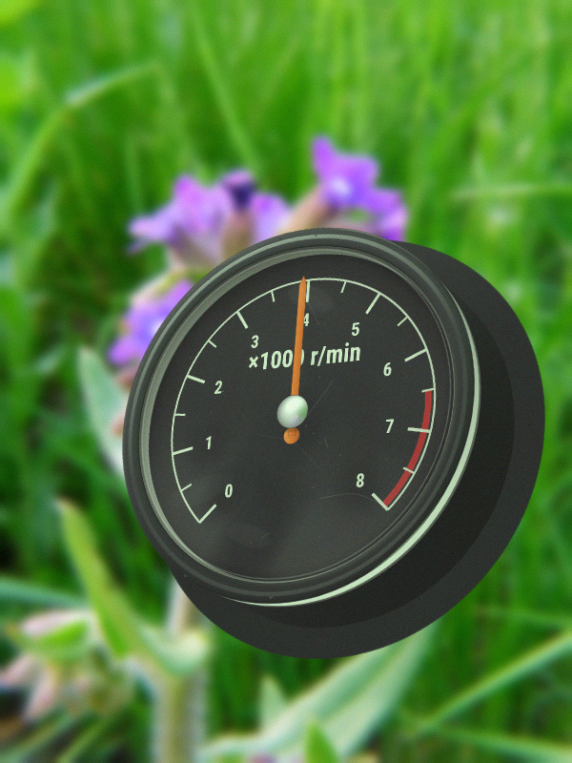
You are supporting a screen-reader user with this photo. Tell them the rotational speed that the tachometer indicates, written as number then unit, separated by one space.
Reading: 4000 rpm
